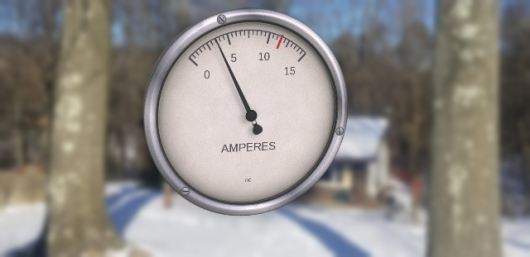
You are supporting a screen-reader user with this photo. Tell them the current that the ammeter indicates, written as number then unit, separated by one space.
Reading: 3.5 A
